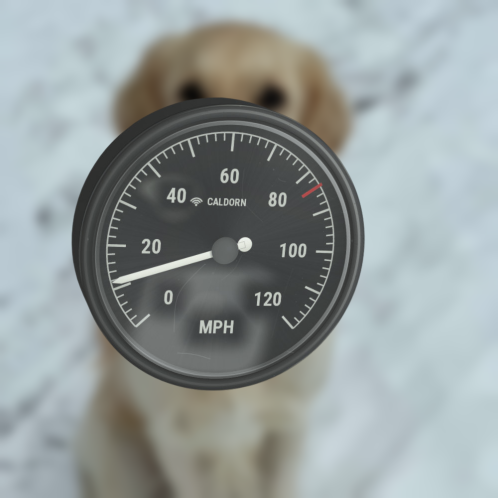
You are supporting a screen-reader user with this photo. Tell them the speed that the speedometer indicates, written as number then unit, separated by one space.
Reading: 12 mph
